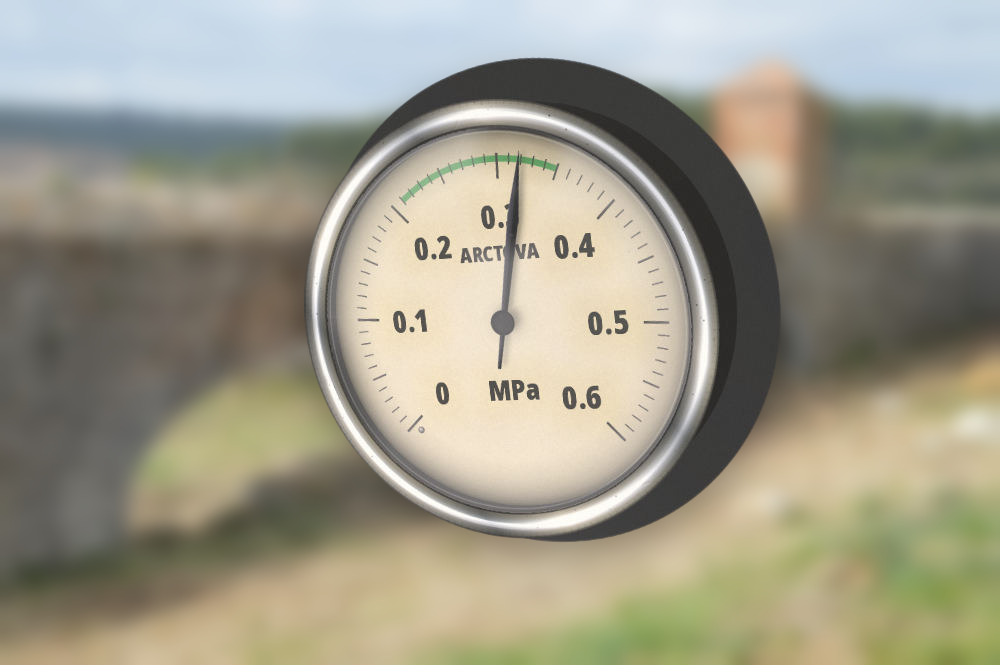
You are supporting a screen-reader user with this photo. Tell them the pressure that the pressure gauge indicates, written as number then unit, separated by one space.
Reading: 0.32 MPa
